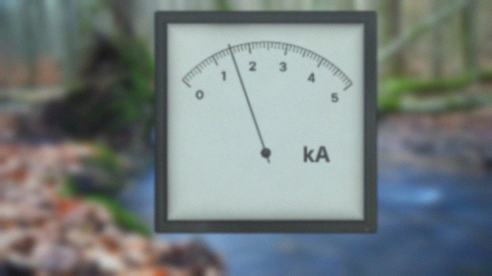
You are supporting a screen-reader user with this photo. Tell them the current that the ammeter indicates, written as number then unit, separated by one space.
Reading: 1.5 kA
